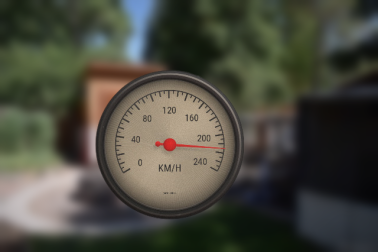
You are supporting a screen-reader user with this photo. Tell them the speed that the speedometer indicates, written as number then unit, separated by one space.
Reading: 215 km/h
